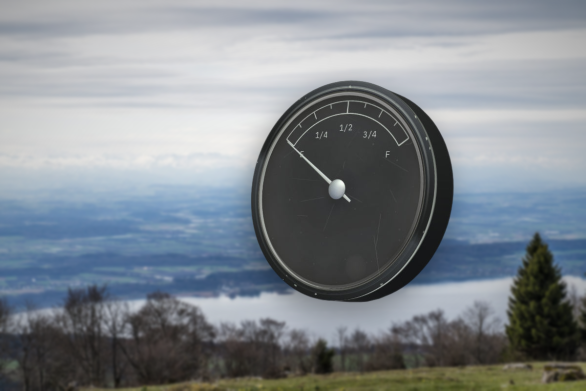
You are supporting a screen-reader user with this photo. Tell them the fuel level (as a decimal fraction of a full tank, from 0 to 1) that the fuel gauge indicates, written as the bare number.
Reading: 0
